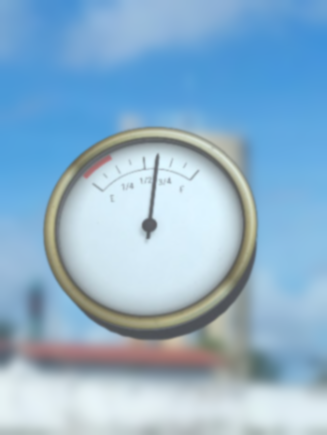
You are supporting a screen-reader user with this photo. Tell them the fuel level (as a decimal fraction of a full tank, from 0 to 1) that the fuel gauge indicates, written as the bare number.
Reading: 0.625
